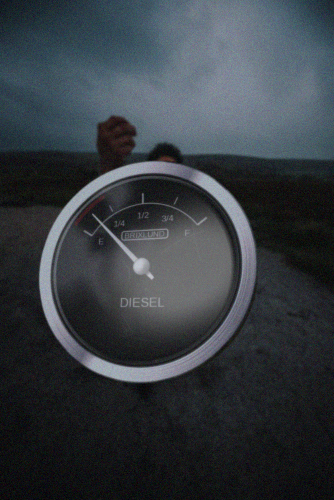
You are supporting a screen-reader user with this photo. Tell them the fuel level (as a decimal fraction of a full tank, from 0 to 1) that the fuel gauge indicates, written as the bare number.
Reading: 0.125
